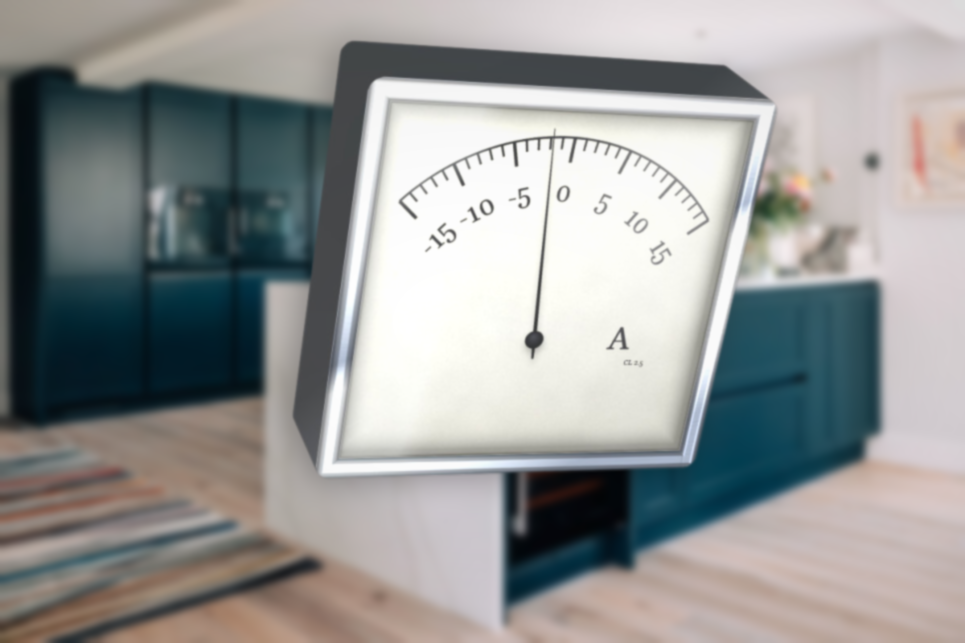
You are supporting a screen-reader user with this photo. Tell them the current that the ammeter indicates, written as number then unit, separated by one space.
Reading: -2 A
